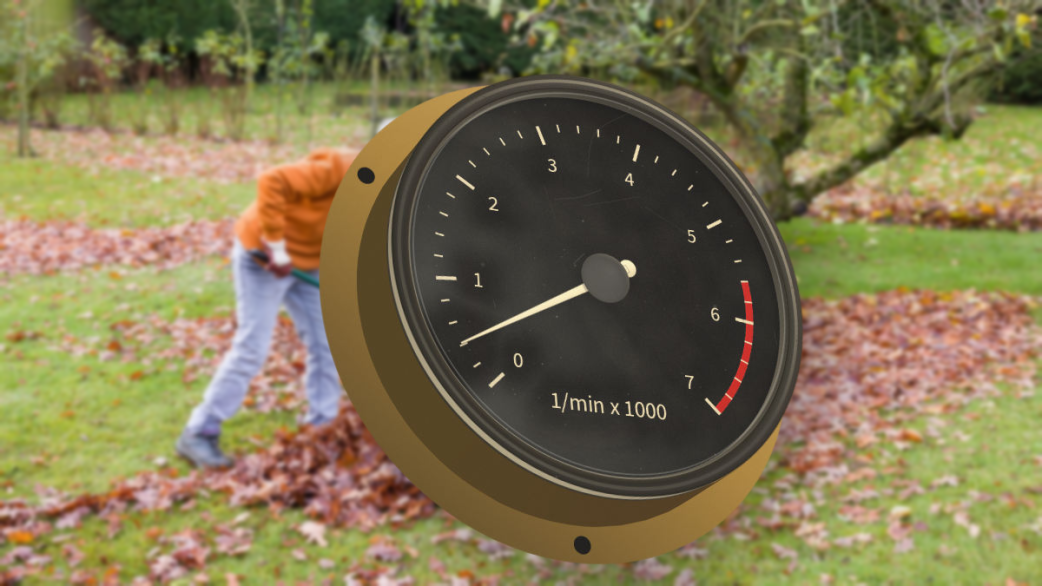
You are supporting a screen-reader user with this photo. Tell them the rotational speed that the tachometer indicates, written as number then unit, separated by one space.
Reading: 400 rpm
